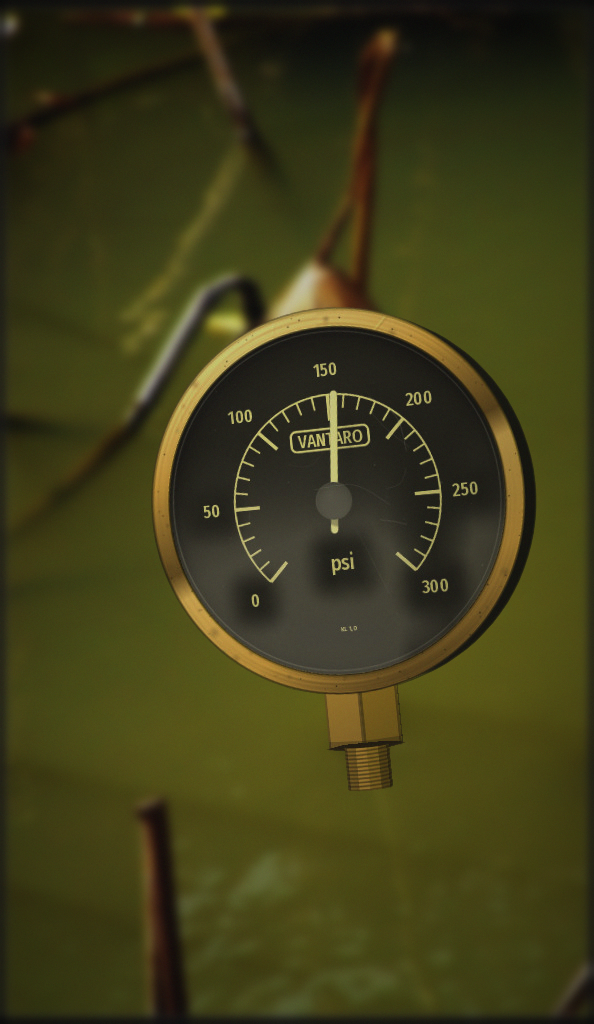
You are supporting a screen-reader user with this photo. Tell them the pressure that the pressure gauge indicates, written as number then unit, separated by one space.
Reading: 155 psi
